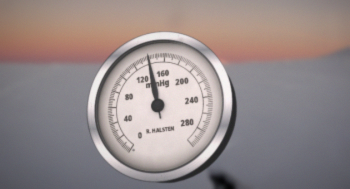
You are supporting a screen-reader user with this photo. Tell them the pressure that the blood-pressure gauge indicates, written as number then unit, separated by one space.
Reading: 140 mmHg
